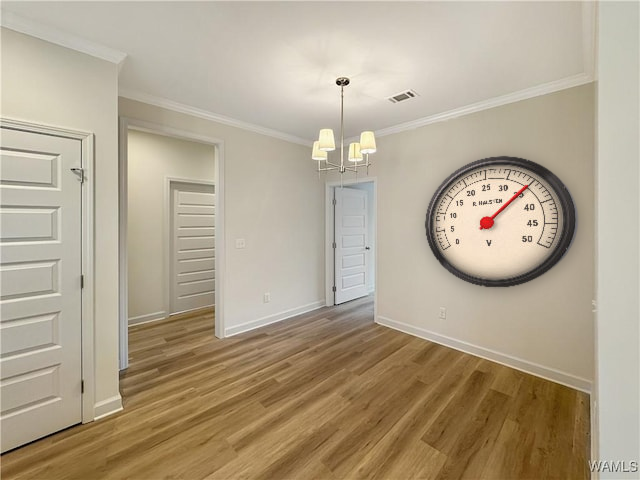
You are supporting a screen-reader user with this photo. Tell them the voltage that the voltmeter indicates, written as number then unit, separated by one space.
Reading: 35 V
